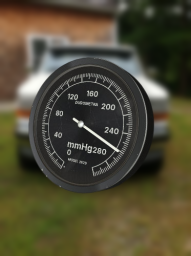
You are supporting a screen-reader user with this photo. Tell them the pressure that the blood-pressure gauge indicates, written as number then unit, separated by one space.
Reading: 260 mmHg
